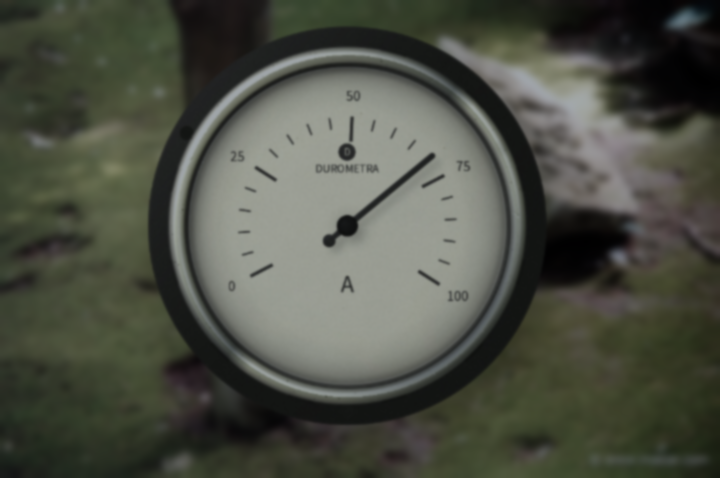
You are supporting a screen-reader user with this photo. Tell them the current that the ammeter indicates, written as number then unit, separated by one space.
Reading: 70 A
